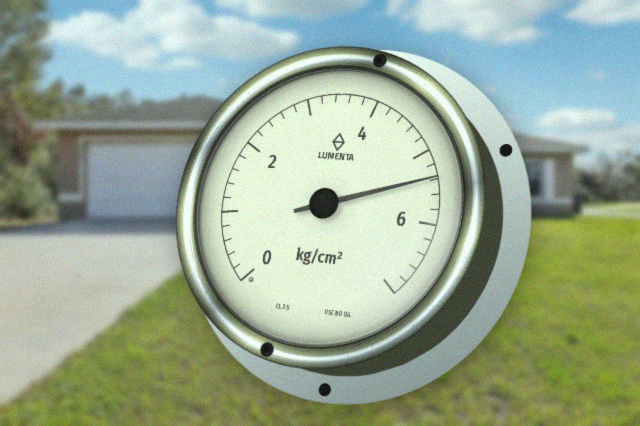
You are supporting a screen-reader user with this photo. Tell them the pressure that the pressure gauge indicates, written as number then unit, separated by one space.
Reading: 5.4 kg/cm²
